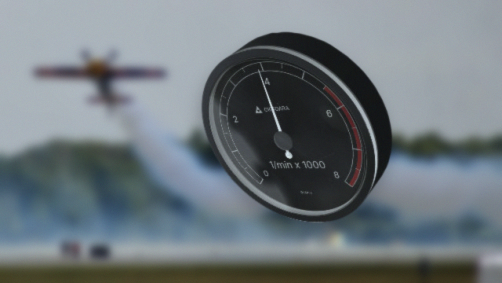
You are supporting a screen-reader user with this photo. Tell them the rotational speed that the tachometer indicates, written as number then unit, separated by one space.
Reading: 4000 rpm
